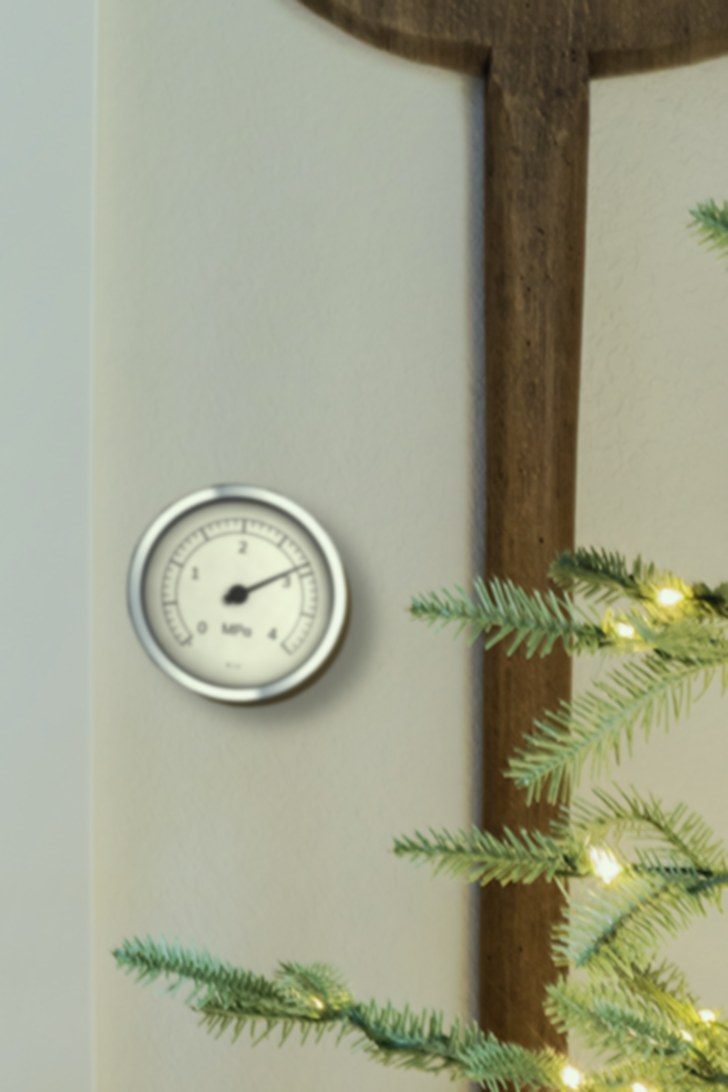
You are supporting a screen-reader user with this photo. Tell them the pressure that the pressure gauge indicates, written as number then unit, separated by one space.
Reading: 2.9 MPa
